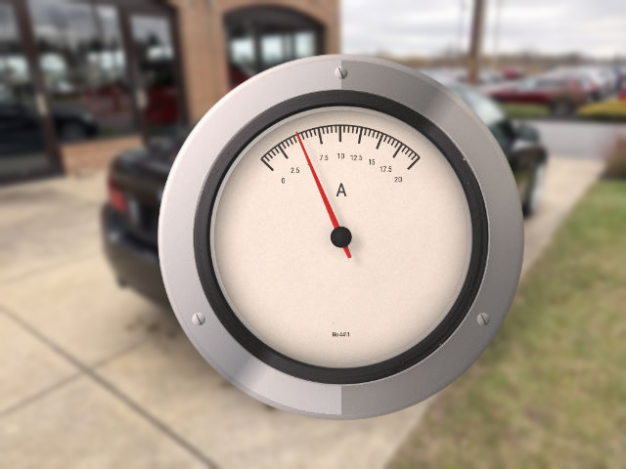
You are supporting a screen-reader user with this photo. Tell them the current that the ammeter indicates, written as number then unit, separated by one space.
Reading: 5 A
